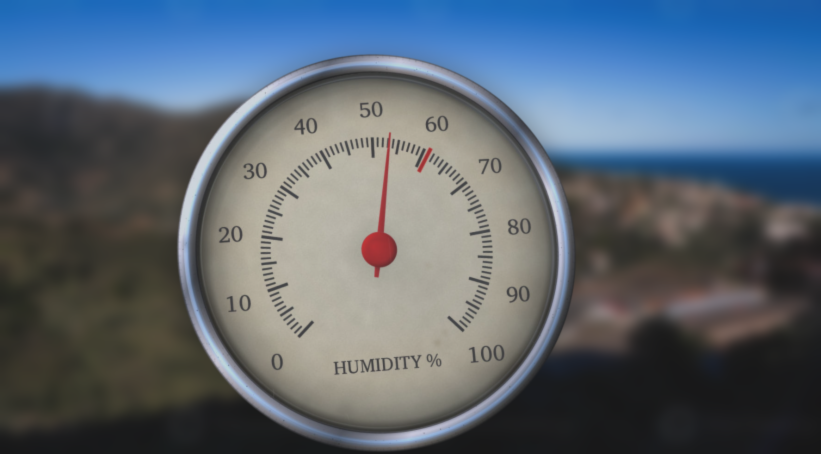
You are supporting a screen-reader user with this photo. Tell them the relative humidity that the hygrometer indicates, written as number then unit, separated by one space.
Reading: 53 %
